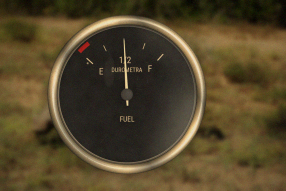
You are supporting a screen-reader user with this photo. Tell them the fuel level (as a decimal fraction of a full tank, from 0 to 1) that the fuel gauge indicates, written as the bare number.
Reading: 0.5
